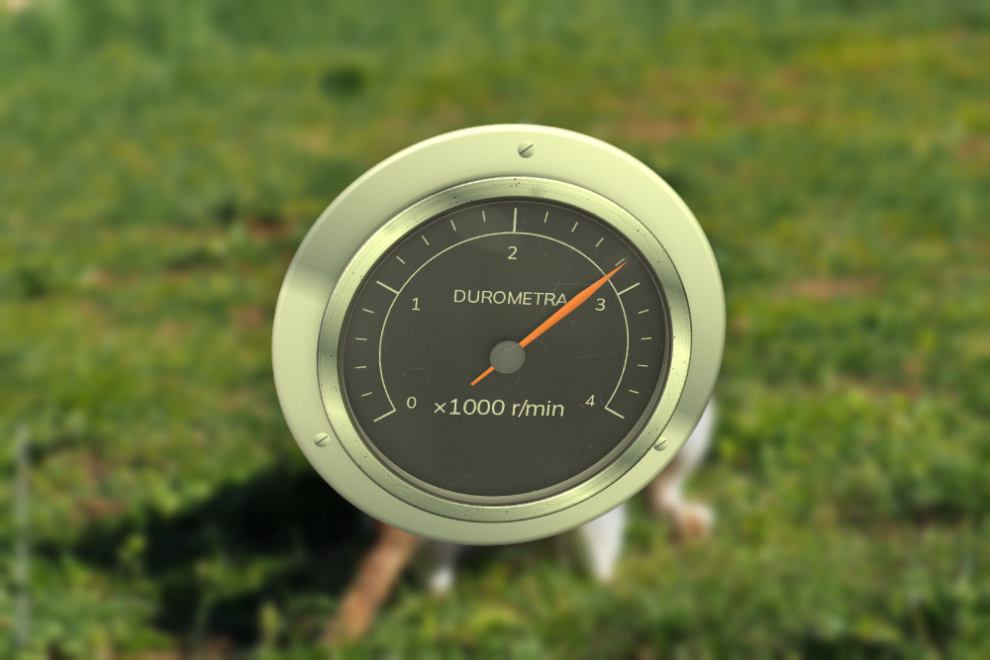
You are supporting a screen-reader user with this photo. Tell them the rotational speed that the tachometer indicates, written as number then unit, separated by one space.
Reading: 2800 rpm
